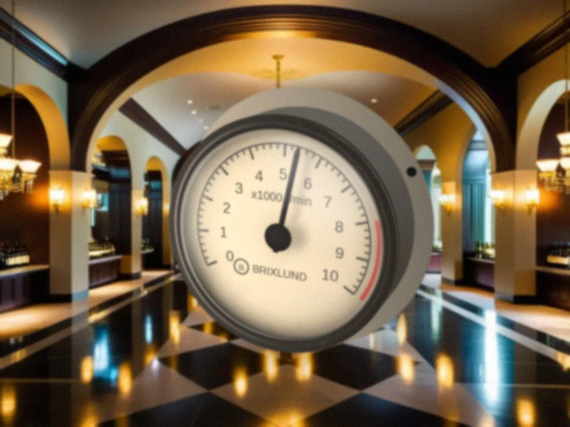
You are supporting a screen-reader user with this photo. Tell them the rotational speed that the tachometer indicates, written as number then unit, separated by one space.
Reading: 5400 rpm
